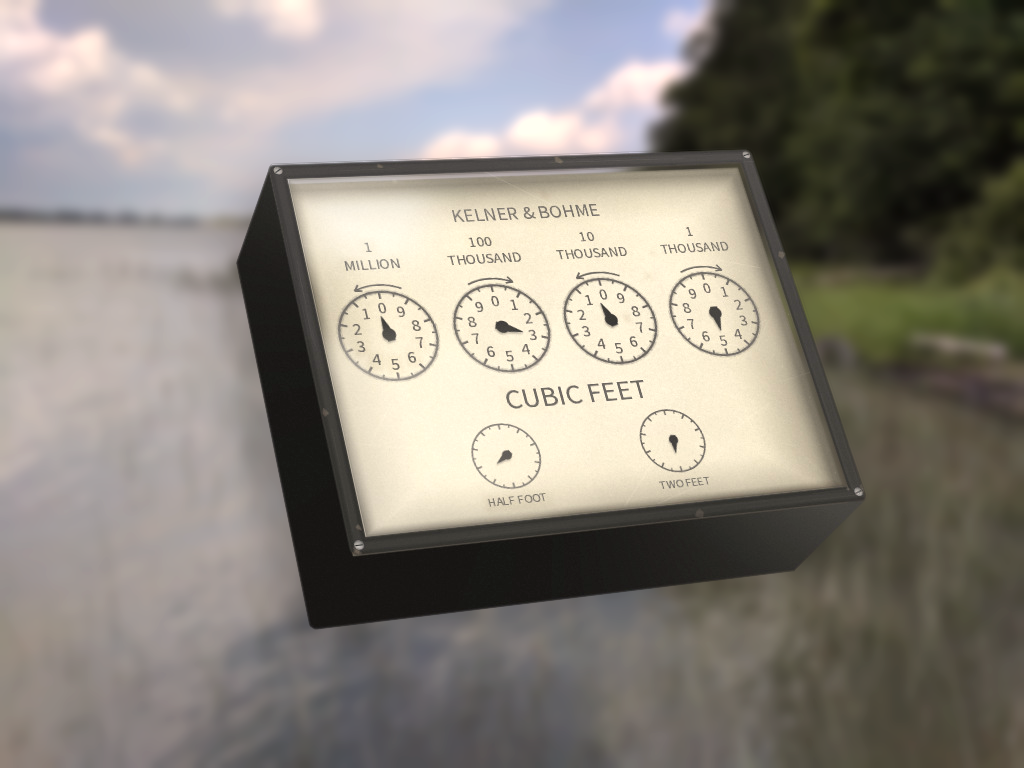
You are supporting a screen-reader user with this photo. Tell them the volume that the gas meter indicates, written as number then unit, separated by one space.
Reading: 30500 ft³
